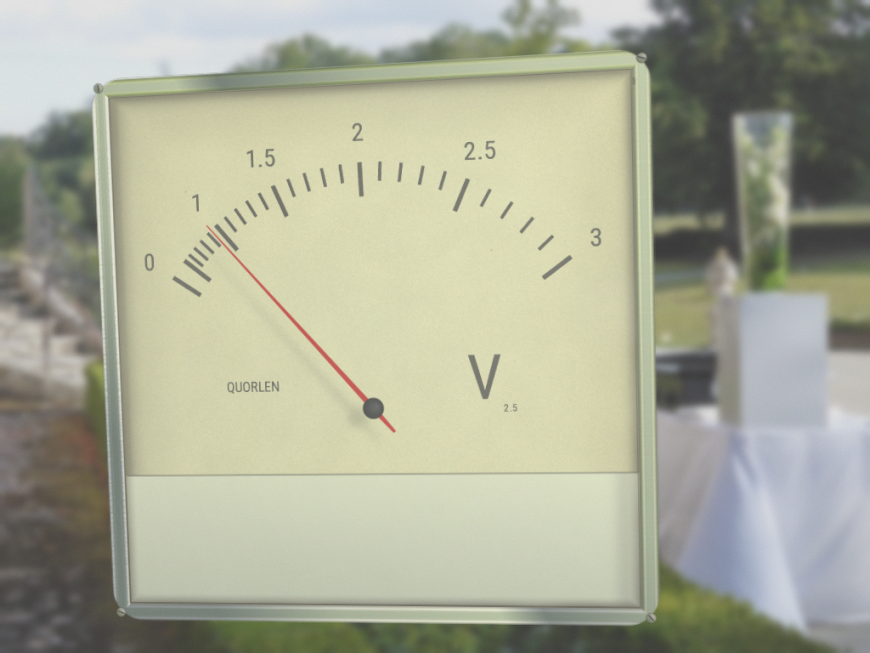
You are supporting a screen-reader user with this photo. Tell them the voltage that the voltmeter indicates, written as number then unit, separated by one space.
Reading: 0.95 V
